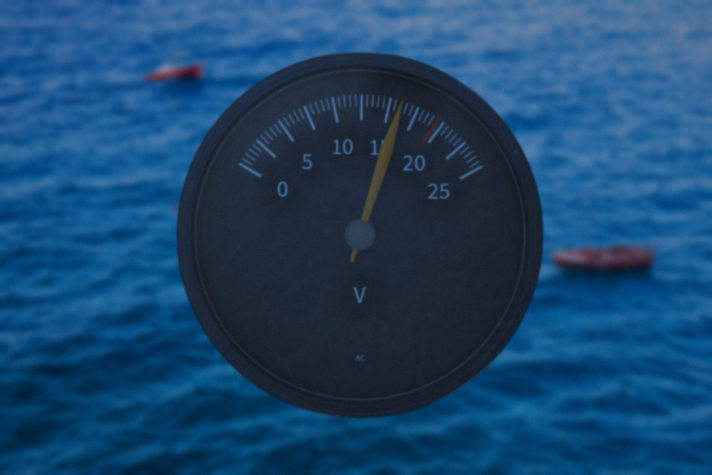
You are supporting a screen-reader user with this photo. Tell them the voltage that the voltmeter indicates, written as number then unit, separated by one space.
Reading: 16 V
